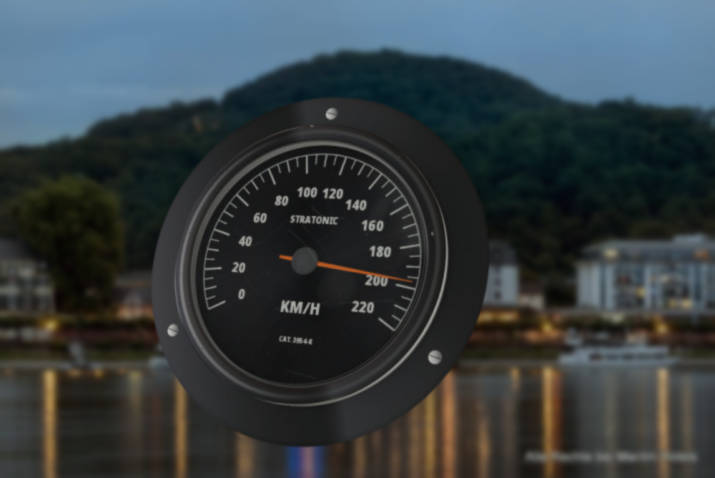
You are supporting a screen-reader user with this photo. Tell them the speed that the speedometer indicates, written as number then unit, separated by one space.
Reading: 197.5 km/h
